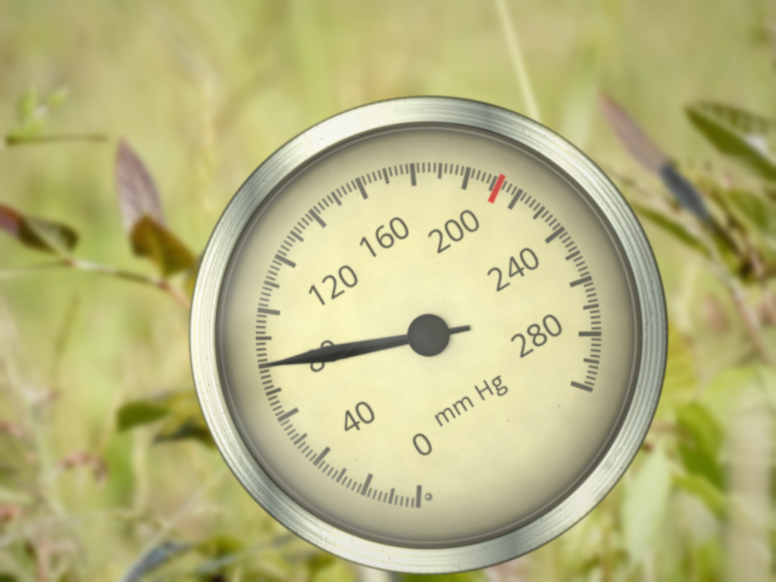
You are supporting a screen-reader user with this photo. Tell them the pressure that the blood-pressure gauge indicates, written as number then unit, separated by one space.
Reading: 80 mmHg
